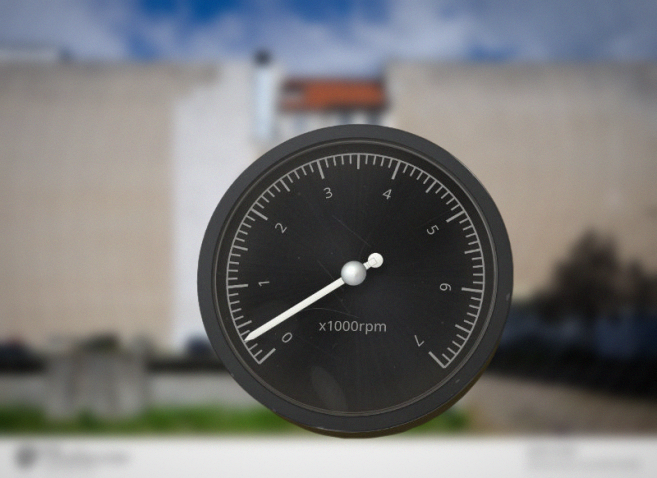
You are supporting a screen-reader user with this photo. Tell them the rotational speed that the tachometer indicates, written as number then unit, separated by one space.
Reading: 300 rpm
